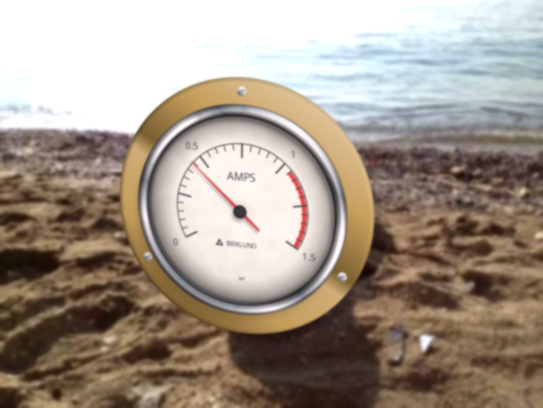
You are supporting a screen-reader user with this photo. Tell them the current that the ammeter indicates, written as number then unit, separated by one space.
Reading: 0.45 A
